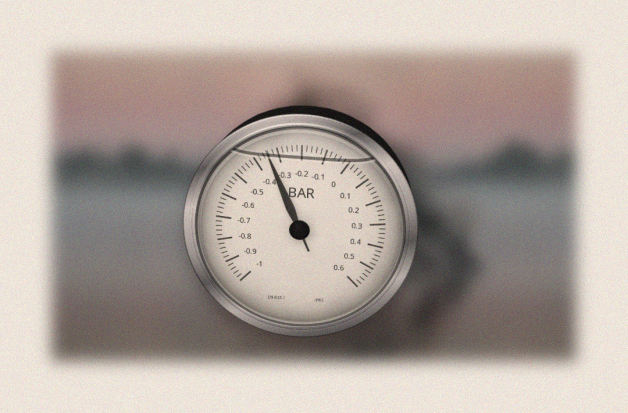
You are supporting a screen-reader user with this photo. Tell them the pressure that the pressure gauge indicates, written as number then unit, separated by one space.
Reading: -0.34 bar
